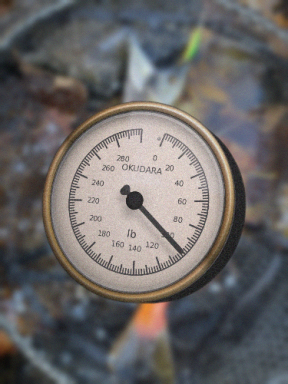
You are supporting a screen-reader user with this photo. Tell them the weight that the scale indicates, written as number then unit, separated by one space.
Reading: 100 lb
